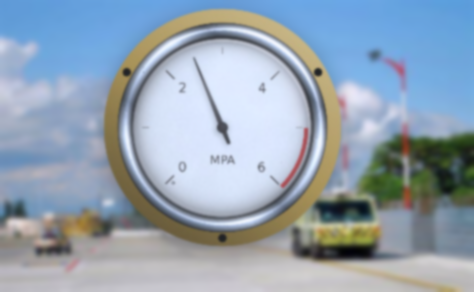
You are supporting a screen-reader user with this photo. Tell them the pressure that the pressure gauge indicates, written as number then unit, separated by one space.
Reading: 2.5 MPa
